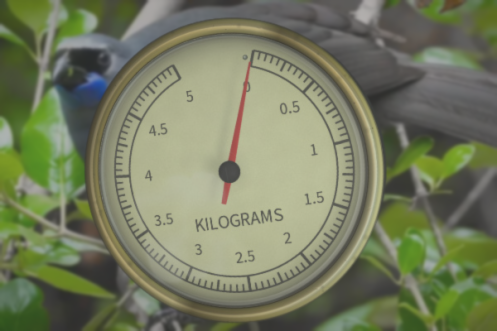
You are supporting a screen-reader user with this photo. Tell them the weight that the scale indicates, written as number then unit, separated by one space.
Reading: 0 kg
